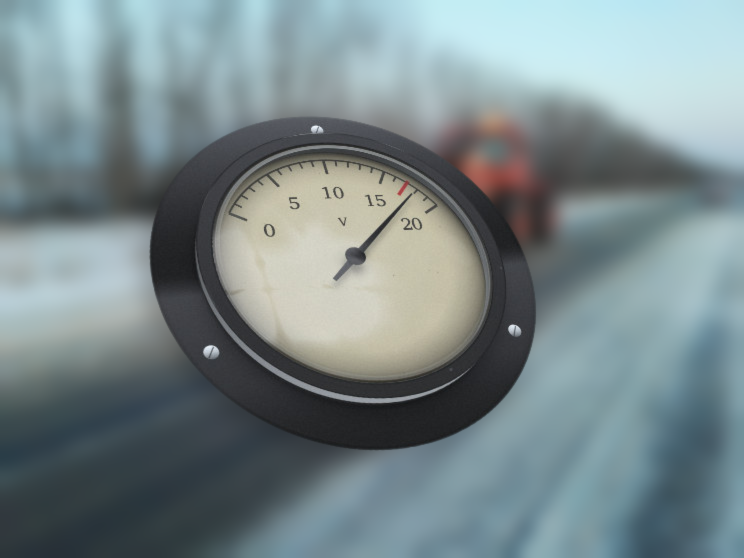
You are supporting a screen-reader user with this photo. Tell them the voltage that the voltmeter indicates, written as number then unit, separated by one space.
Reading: 18 V
